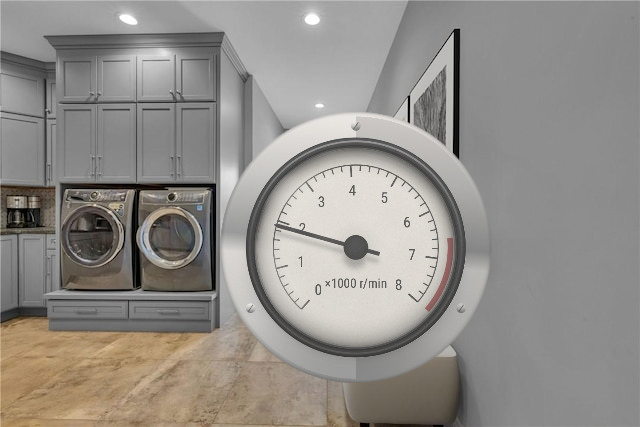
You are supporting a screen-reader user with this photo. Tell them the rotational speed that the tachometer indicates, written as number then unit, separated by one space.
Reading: 1900 rpm
